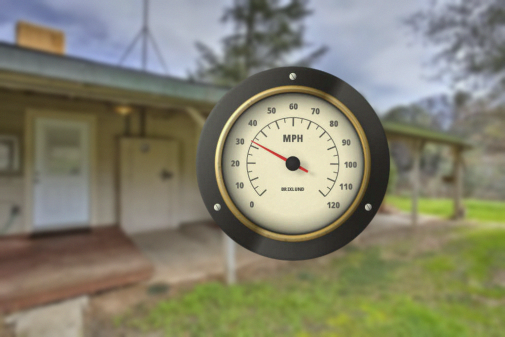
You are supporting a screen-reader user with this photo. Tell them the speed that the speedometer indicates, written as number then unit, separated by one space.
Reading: 32.5 mph
